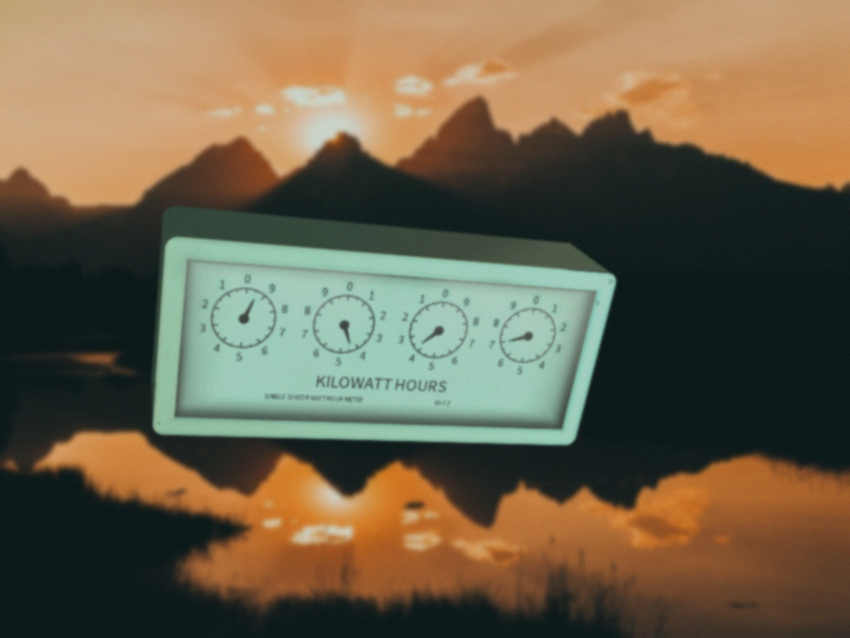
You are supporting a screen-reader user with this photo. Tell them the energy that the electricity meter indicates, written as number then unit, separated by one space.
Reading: 9437 kWh
